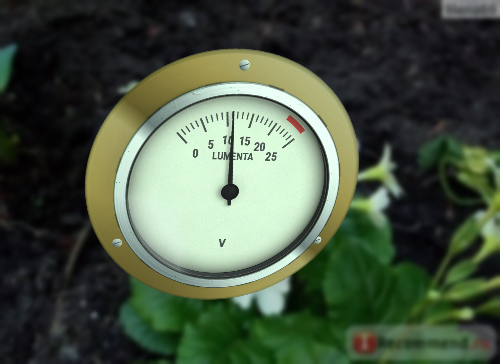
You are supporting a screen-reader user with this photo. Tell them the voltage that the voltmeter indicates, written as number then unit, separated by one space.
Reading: 11 V
